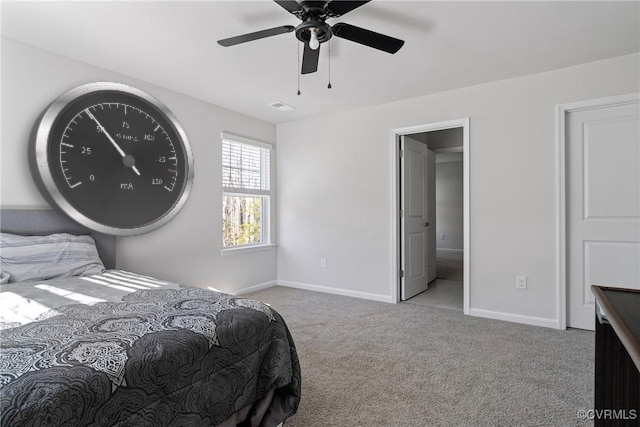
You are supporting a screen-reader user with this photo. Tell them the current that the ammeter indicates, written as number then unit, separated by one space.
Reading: 50 mA
